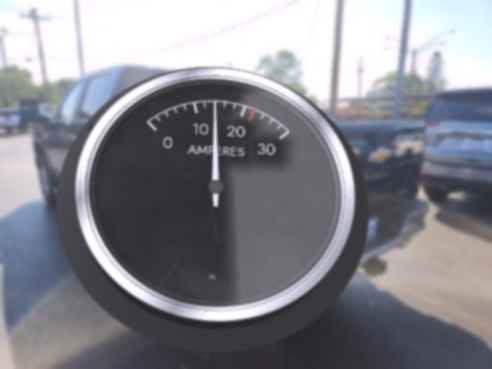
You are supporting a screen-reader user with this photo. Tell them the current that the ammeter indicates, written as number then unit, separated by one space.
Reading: 14 A
